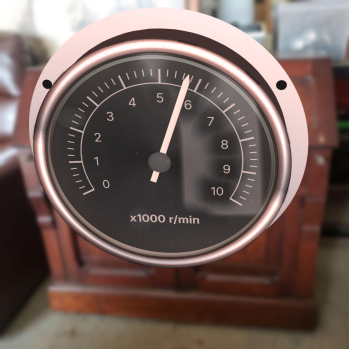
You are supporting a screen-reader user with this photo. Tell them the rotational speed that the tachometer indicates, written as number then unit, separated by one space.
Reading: 5700 rpm
